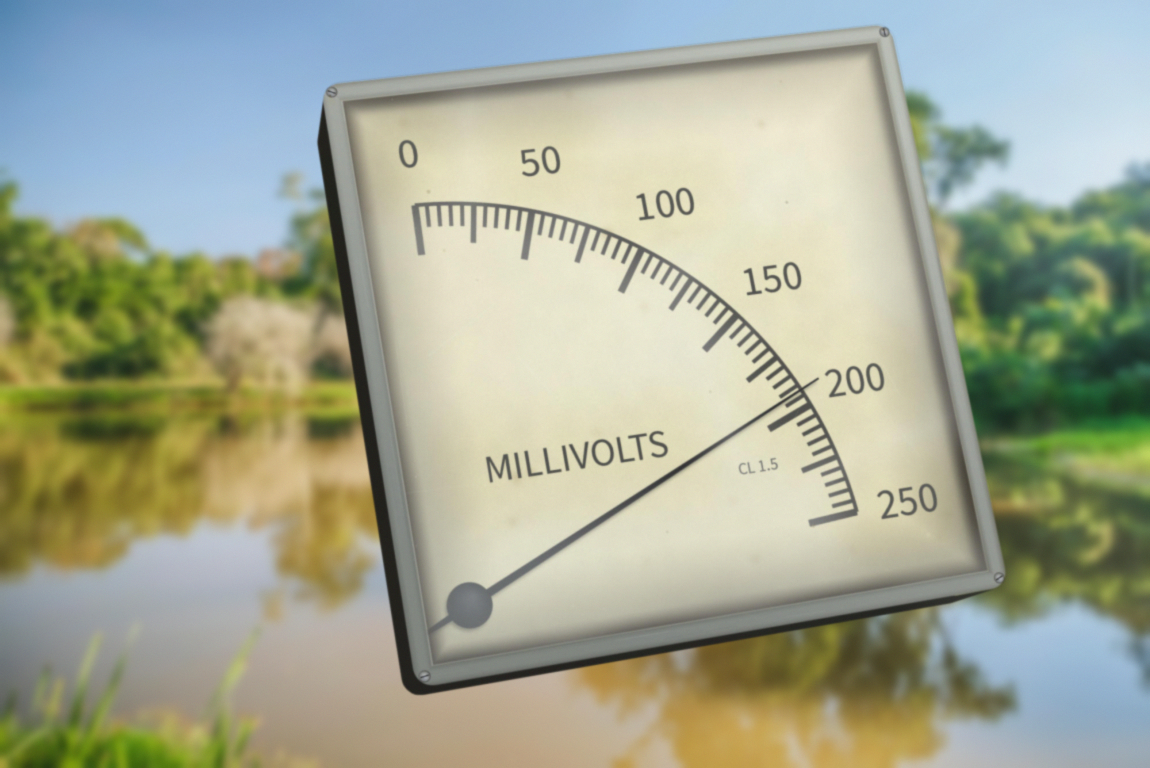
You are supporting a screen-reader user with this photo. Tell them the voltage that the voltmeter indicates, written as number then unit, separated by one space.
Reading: 192.5 mV
